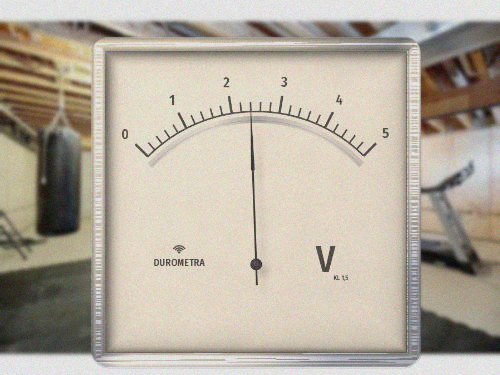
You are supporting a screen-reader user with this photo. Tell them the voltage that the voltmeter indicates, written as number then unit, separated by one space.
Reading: 2.4 V
